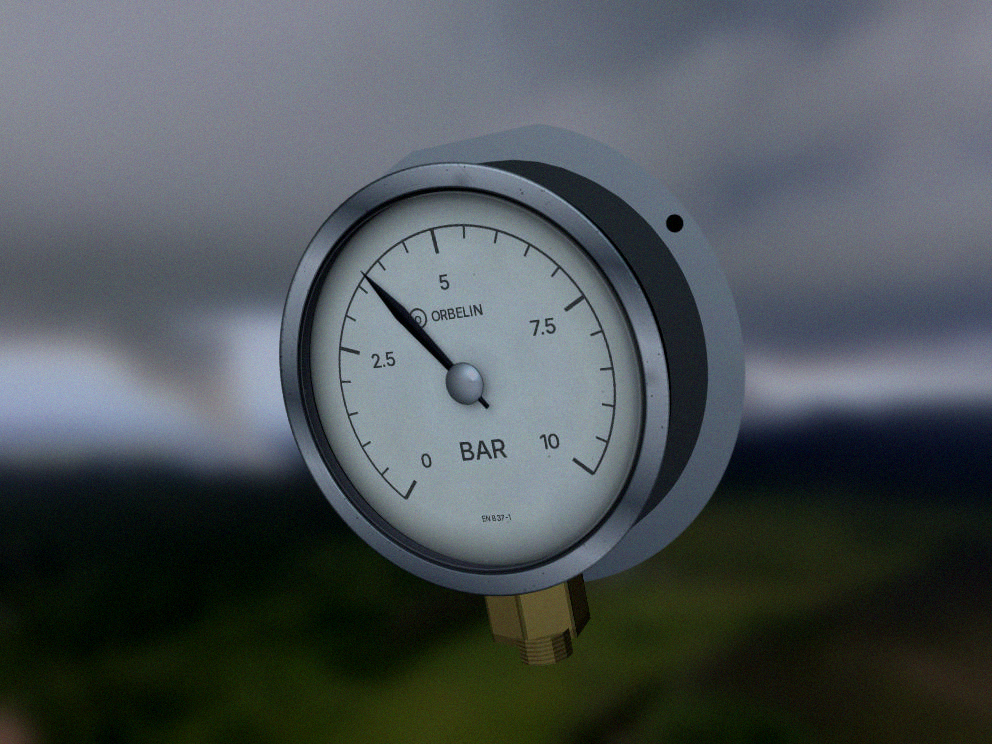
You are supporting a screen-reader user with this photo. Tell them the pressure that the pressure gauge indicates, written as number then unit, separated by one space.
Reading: 3.75 bar
